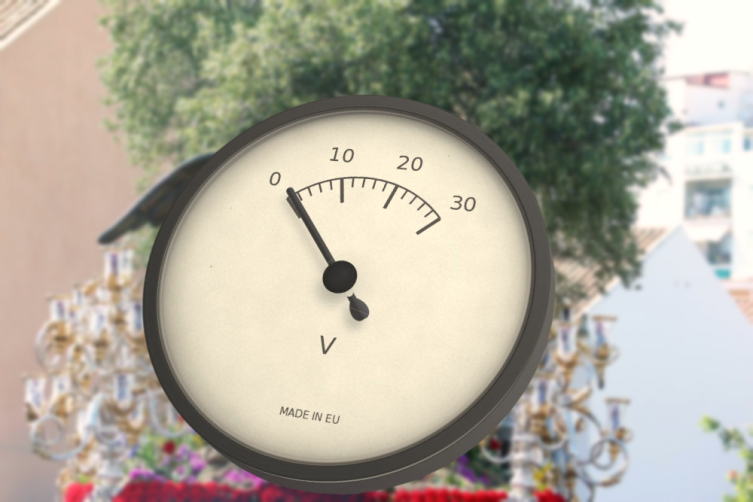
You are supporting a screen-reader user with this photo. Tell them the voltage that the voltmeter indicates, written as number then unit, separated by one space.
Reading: 1 V
